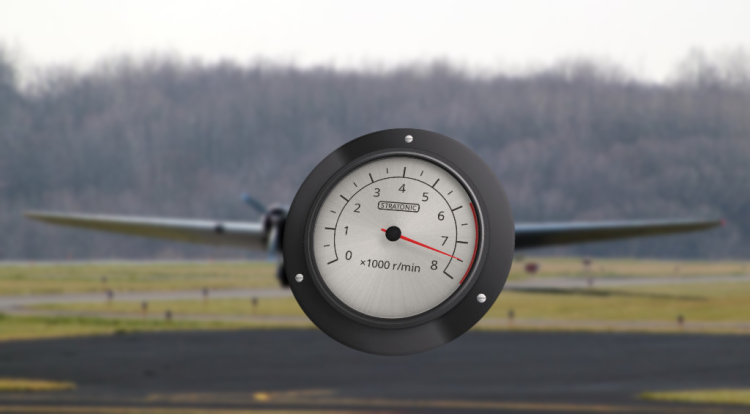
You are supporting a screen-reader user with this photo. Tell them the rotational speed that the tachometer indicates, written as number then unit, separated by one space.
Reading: 7500 rpm
